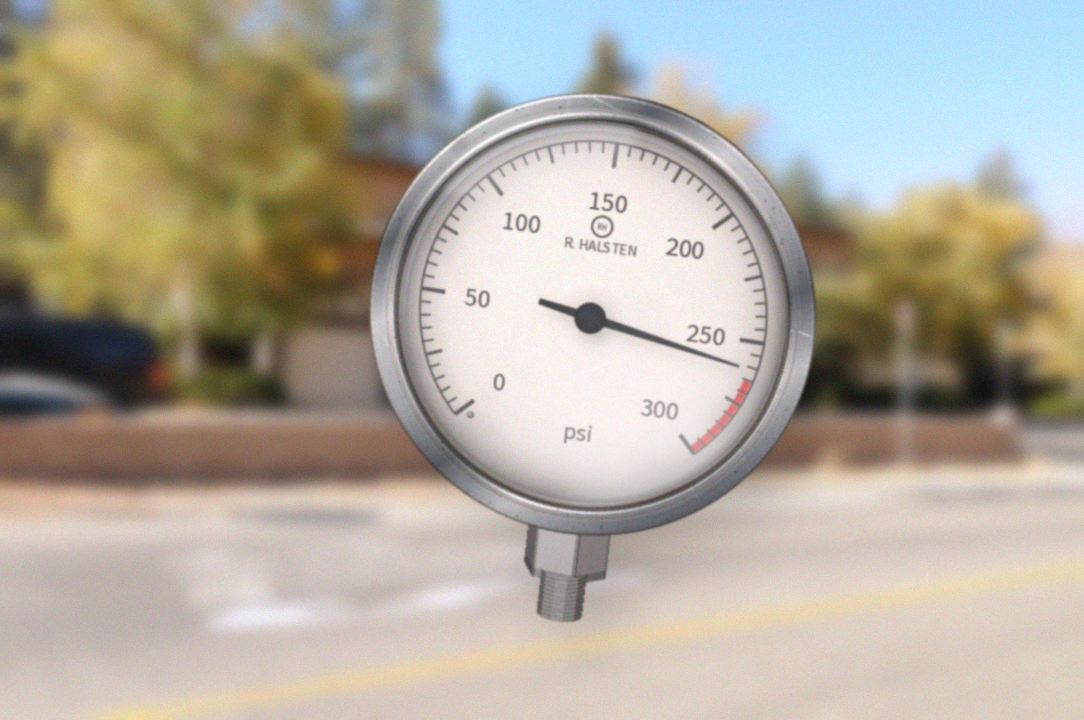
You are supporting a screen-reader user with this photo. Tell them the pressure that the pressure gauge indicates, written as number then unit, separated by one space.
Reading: 260 psi
